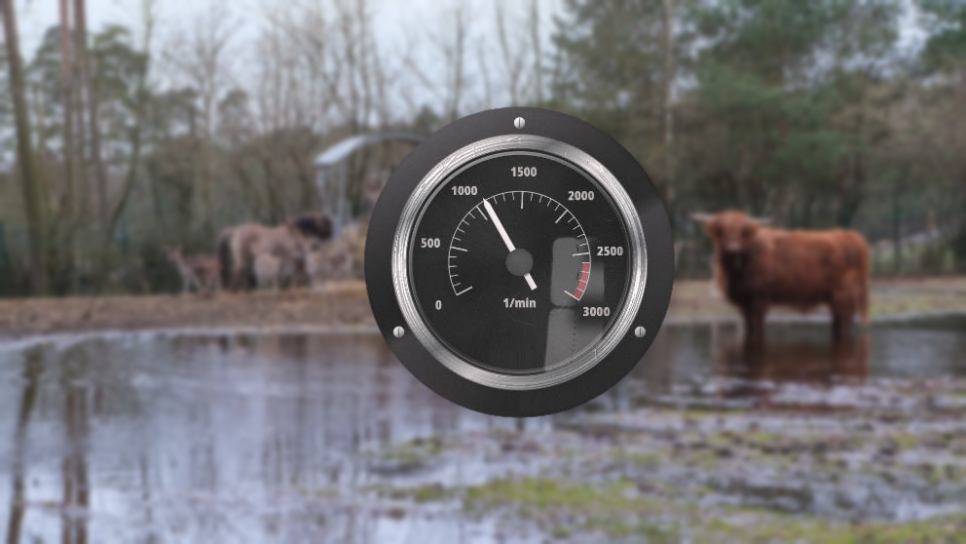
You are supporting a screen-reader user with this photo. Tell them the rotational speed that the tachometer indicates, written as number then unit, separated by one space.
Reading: 1100 rpm
